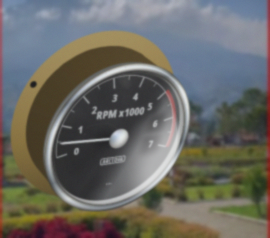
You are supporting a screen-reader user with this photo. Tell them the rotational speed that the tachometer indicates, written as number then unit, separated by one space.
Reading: 500 rpm
